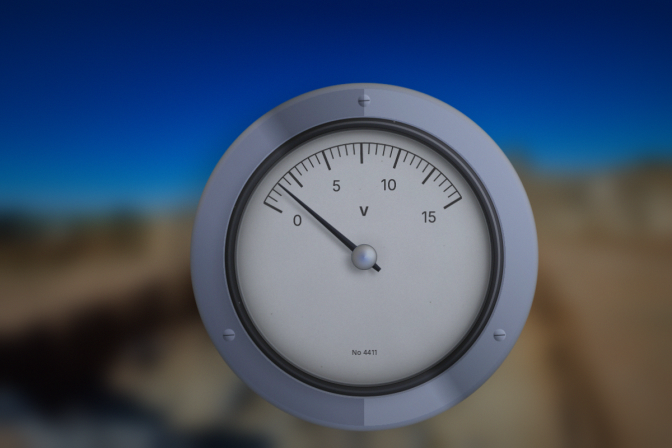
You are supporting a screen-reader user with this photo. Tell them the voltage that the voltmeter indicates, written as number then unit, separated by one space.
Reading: 1.5 V
